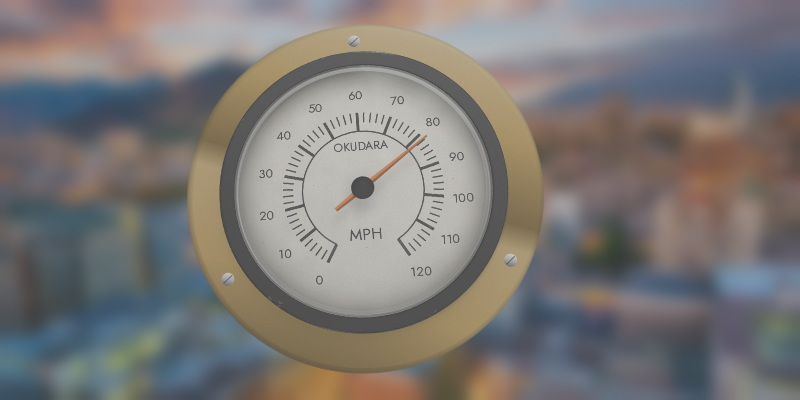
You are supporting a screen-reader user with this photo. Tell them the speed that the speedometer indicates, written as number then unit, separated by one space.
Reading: 82 mph
